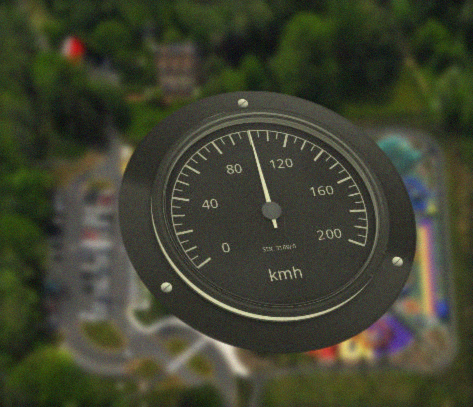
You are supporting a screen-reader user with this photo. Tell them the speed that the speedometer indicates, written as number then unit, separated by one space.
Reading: 100 km/h
